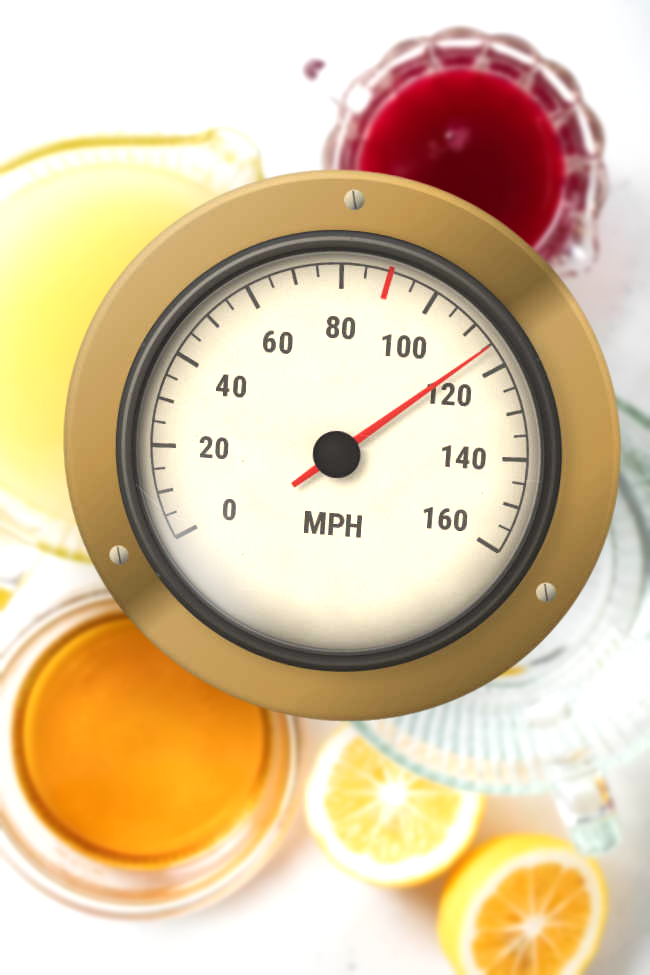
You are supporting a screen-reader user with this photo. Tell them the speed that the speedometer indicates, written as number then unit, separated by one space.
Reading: 115 mph
